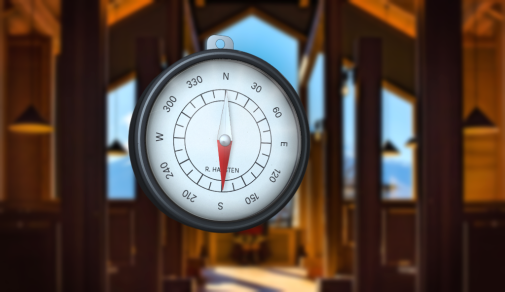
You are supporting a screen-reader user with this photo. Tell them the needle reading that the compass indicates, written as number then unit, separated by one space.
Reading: 180 °
